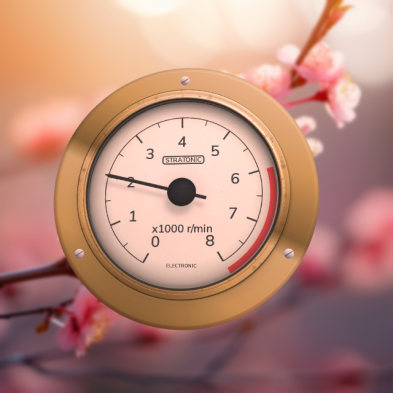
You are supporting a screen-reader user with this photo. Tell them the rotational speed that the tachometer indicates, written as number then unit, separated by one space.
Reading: 2000 rpm
